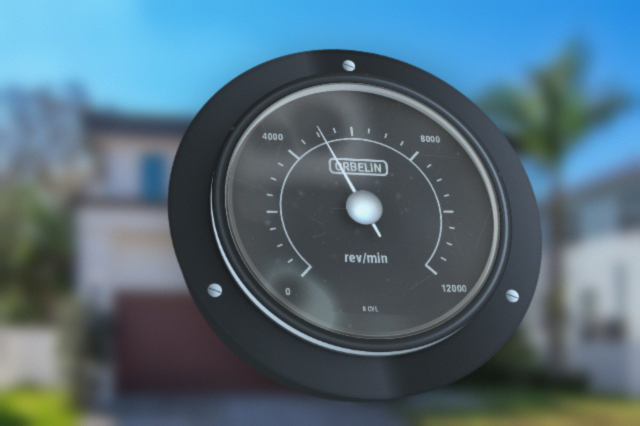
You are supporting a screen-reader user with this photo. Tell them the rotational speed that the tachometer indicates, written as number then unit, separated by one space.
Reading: 5000 rpm
